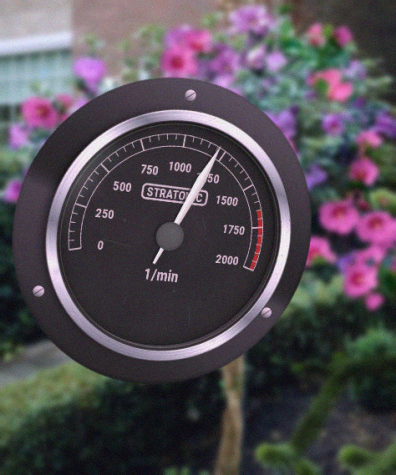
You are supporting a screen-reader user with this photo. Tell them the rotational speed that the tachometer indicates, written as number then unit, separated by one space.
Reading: 1200 rpm
